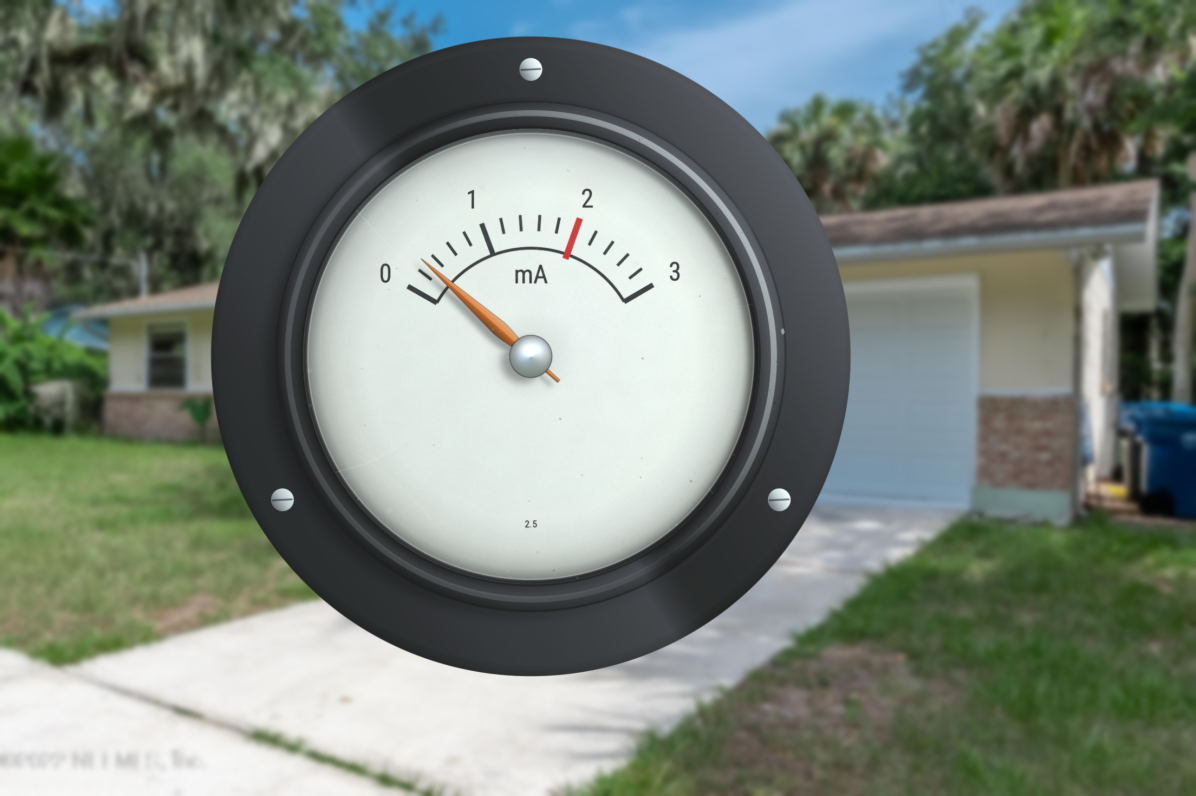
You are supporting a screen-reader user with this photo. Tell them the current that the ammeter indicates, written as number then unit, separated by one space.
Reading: 0.3 mA
